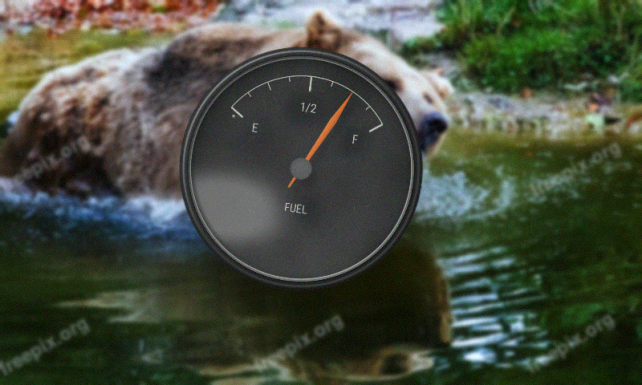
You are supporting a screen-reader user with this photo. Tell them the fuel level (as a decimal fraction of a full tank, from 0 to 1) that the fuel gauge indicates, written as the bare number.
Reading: 0.75
